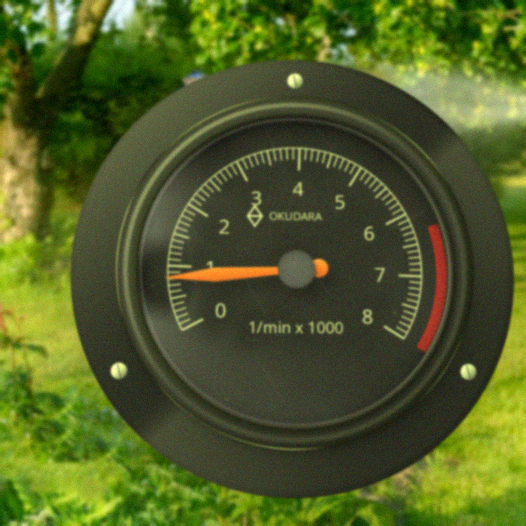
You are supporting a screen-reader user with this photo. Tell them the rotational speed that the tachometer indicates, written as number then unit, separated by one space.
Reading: 800 rpm
